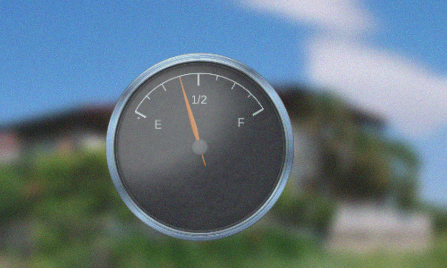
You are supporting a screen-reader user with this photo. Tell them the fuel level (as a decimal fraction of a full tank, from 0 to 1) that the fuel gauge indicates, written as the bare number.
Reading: 0.375
